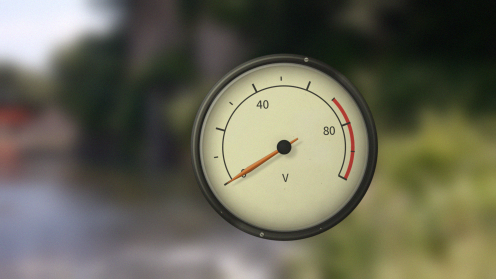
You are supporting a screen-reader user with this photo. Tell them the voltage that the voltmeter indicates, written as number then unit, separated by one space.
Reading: 0 V
